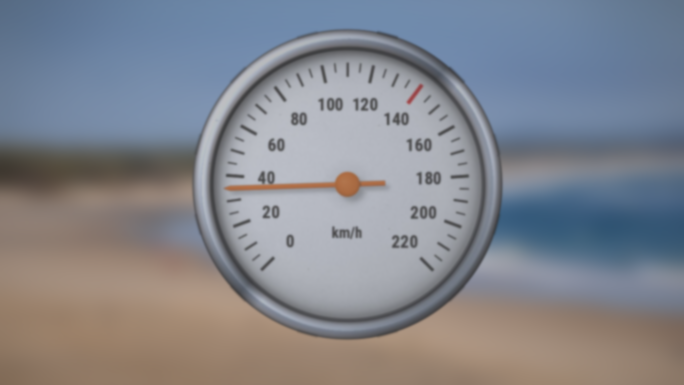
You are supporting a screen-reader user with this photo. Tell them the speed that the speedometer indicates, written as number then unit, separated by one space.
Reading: 35 km/h
